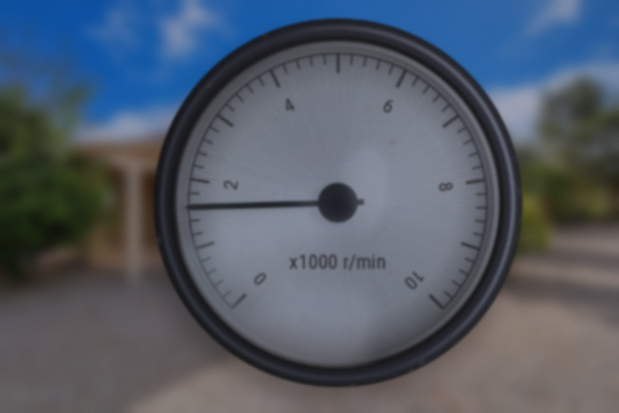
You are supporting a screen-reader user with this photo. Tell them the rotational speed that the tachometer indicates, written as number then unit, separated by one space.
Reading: 1600 rpm
